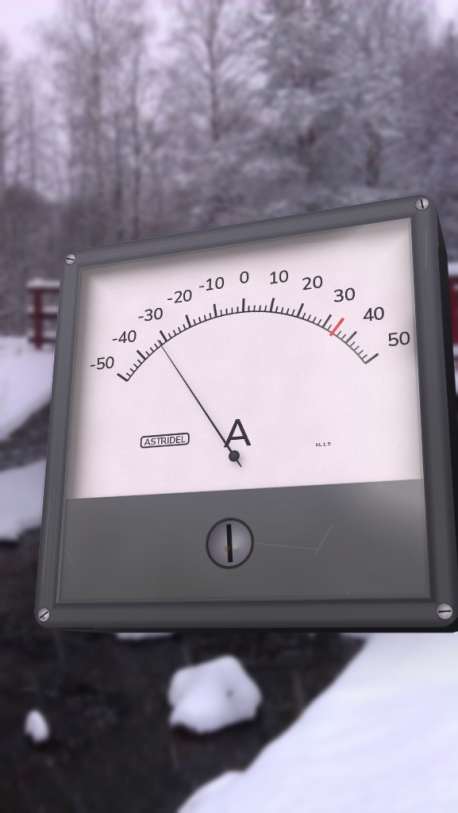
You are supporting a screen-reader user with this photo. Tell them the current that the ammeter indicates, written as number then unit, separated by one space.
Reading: -32 A
